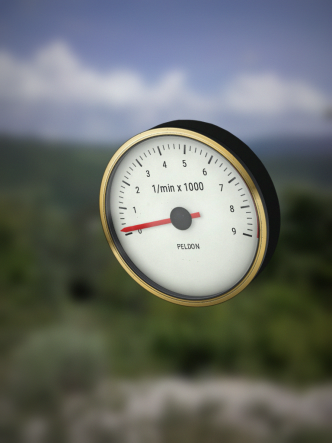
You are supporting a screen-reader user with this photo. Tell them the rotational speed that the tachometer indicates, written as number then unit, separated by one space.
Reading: 200 rpm
